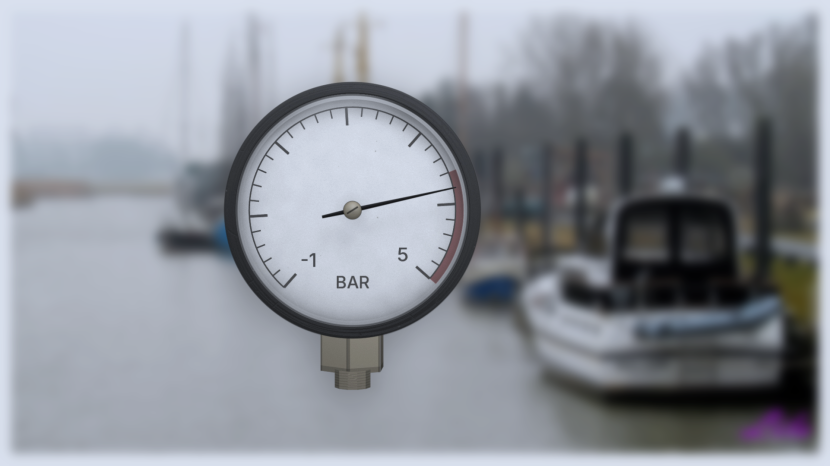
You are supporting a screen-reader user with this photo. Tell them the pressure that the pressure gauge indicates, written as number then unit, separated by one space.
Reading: 3.8 bar
